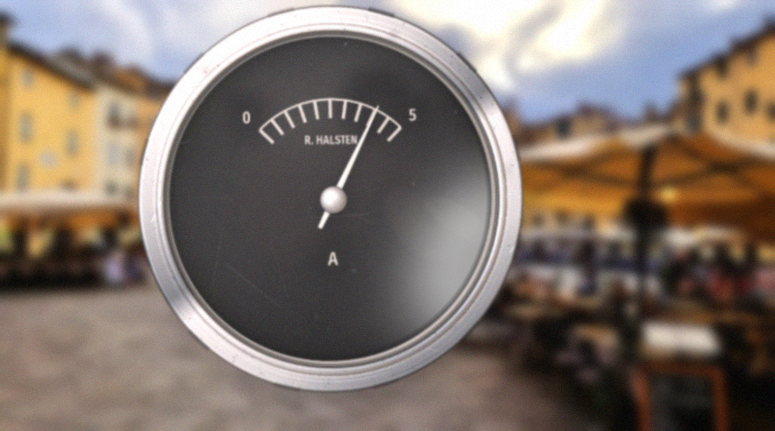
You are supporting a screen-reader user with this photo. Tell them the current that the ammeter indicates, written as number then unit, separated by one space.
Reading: 4 A
